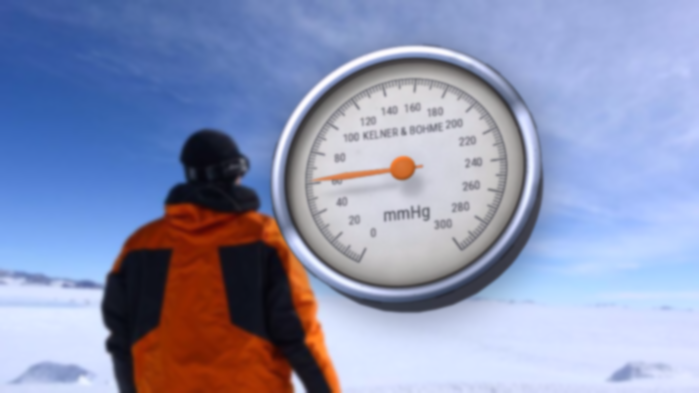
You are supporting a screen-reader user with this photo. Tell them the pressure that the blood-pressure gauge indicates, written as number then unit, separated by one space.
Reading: 60 mmHg
